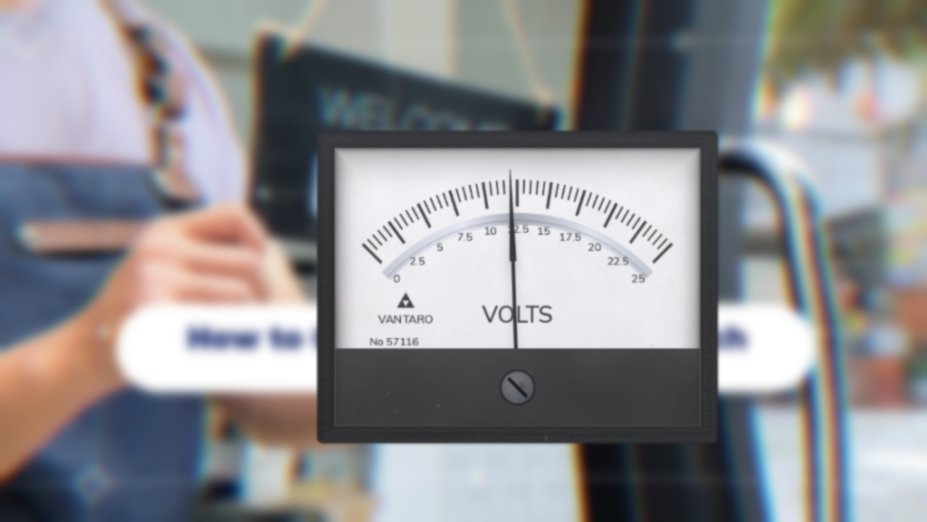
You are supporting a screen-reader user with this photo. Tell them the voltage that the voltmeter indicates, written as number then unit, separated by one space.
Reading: 12 V
